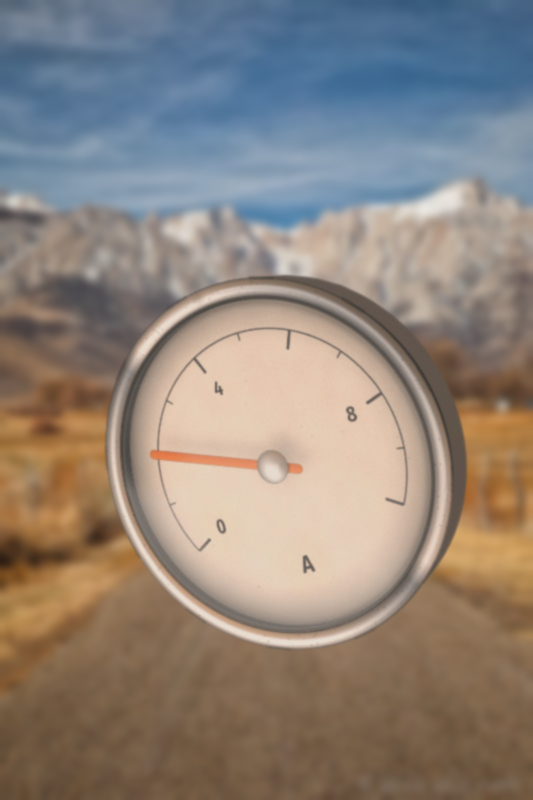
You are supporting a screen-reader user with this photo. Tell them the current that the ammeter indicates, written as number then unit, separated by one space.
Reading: 2 A
